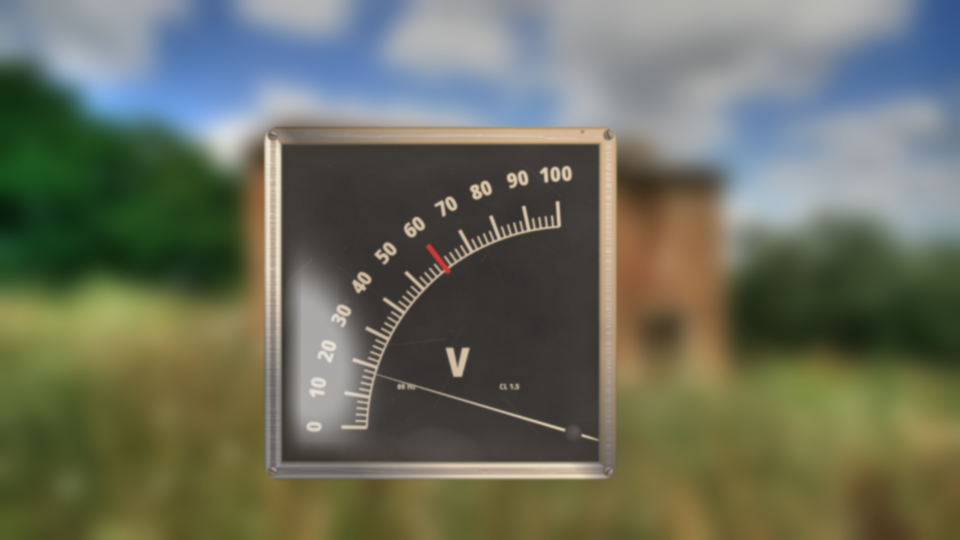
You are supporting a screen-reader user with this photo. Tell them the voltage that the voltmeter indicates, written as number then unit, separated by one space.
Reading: 18 V
